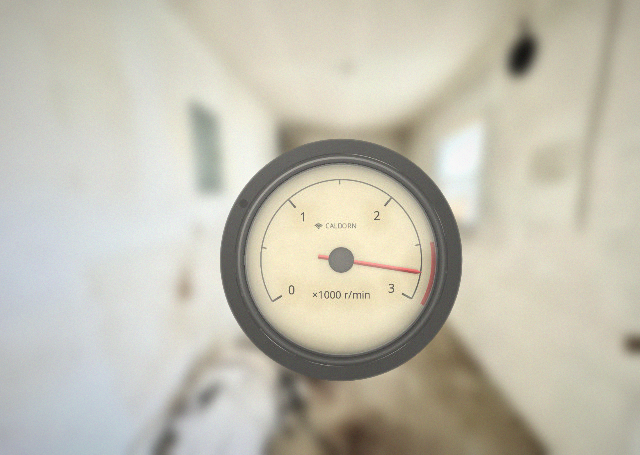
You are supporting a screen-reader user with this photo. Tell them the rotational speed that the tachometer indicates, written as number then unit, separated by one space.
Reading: 2750 rpm
